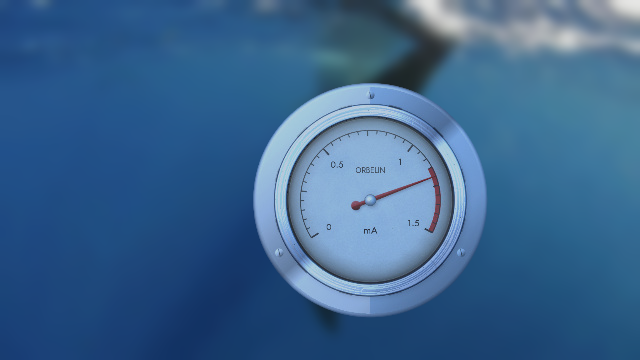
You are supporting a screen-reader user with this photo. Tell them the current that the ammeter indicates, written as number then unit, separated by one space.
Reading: 1.2 mA
